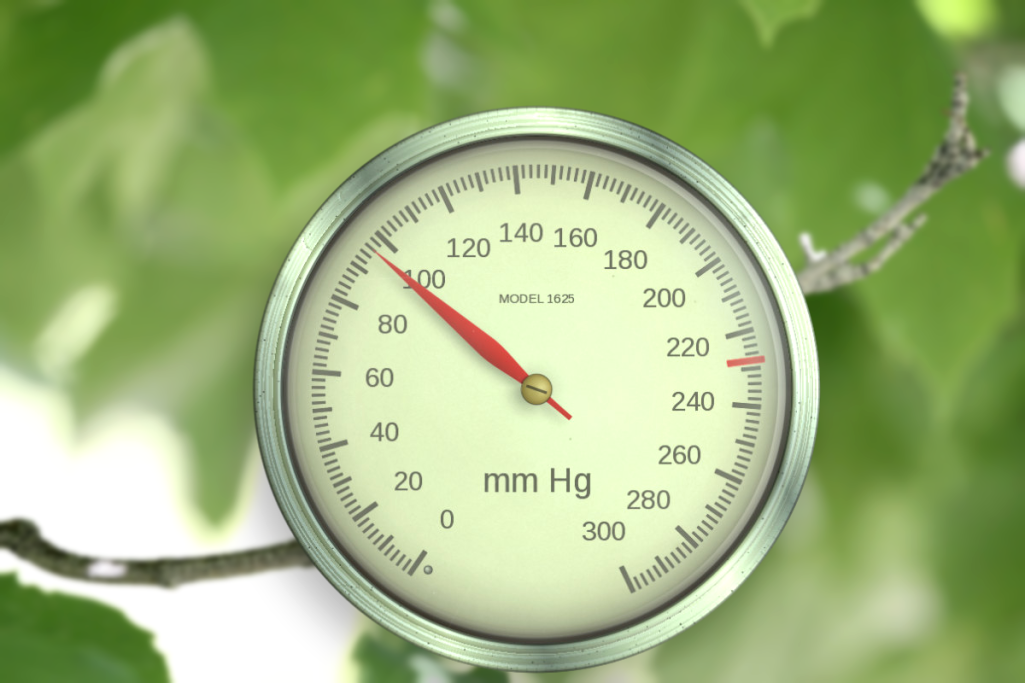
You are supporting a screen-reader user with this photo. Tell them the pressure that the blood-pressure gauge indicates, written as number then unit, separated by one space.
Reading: 96 mmHg
